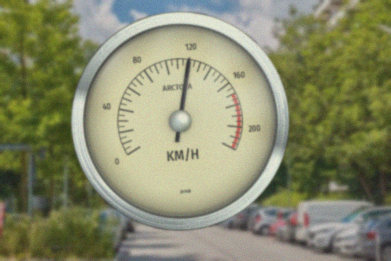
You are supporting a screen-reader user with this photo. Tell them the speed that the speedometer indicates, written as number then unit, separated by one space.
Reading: 120 km/h
